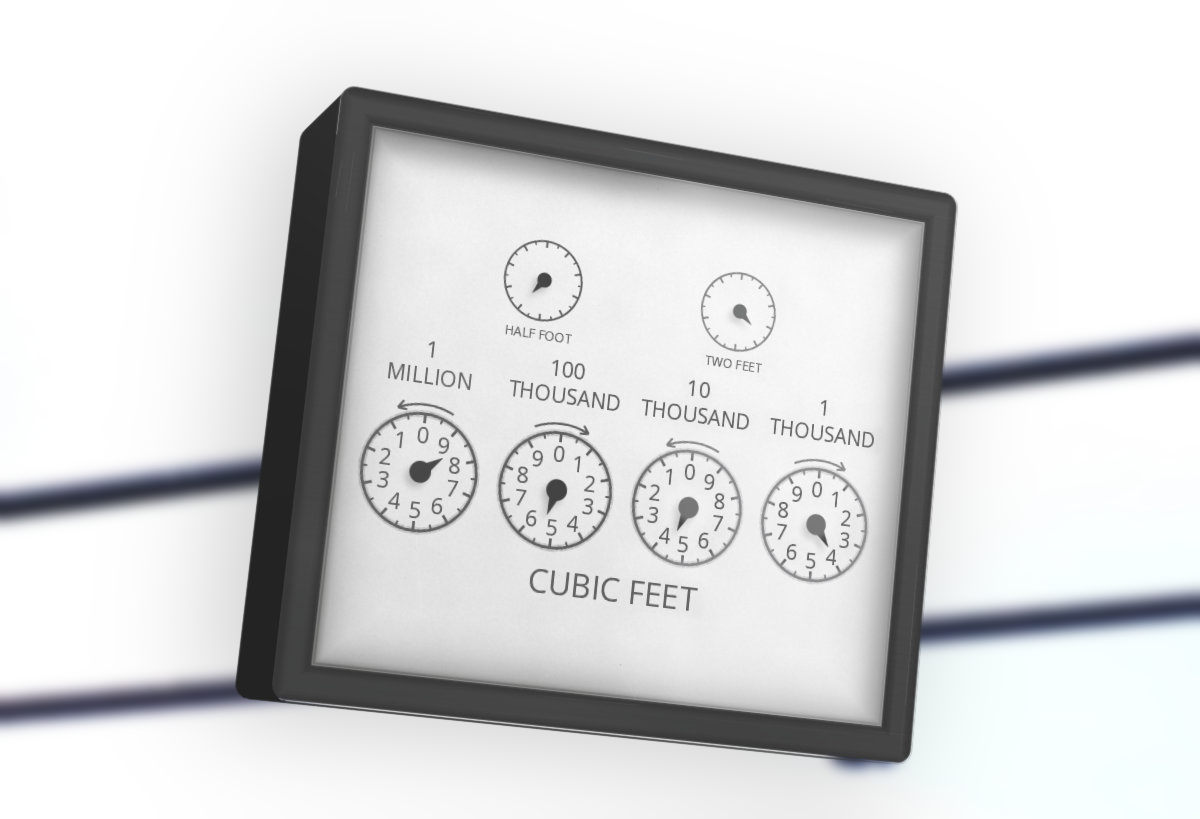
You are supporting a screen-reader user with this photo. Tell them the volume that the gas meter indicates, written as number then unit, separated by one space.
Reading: 854400 ft³
